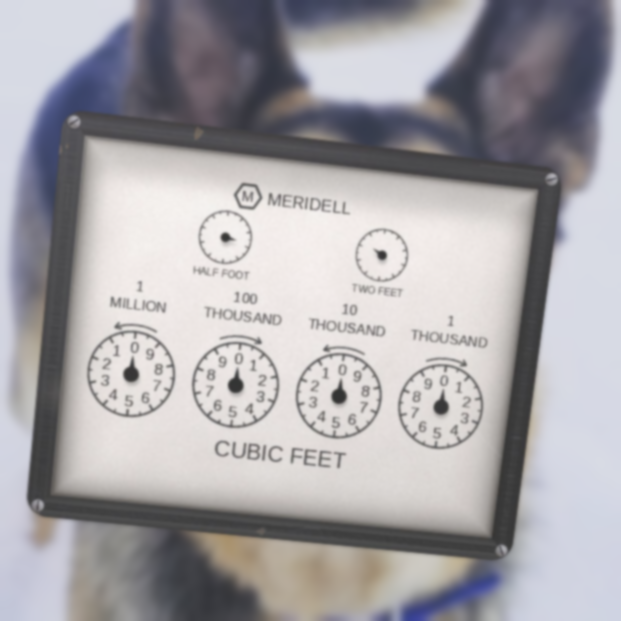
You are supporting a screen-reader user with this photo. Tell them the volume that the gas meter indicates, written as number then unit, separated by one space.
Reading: 0 ft³
